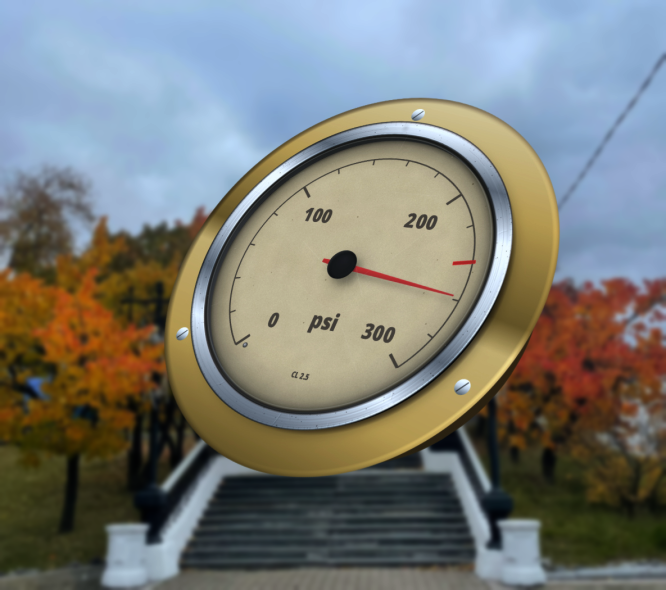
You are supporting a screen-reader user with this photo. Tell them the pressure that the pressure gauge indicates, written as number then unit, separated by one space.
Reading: 260 psi
